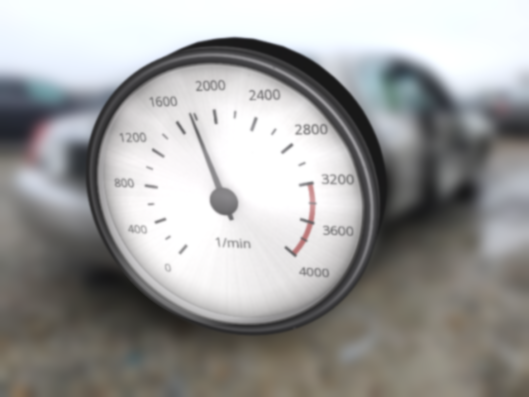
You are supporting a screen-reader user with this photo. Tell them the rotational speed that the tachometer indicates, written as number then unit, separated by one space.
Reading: 1800 rpm
